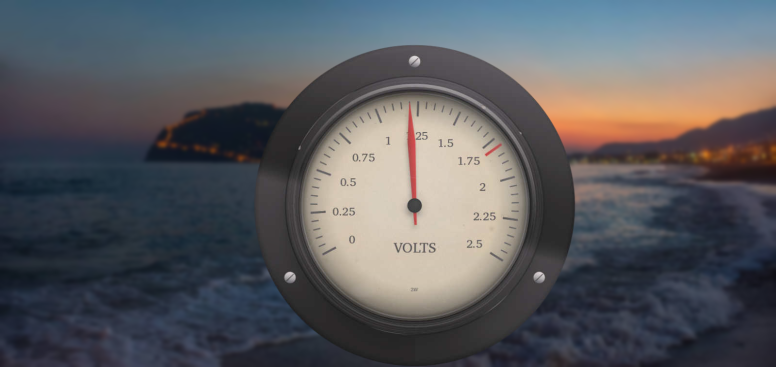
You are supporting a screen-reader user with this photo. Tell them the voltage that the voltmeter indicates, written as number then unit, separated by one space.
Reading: 1.2 V
